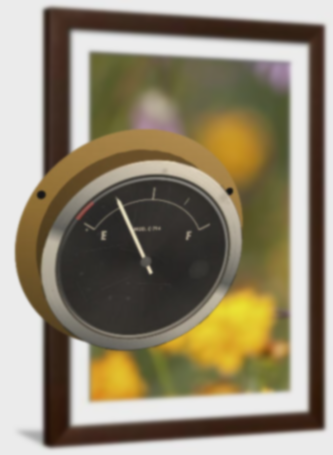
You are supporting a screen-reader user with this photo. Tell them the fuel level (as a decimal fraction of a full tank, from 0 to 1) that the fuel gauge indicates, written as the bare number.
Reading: 0.25
